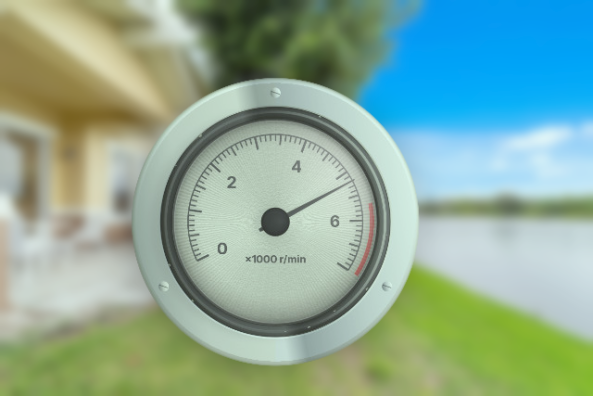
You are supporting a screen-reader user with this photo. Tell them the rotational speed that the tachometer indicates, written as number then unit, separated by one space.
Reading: 5200 rpm
